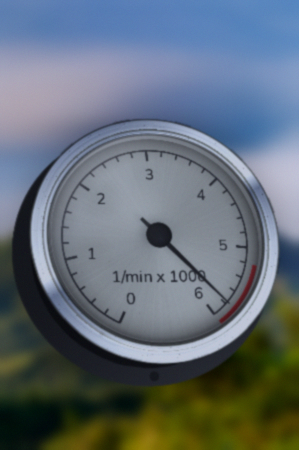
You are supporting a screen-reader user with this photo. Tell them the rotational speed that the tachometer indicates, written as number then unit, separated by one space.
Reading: 5800 rpm
